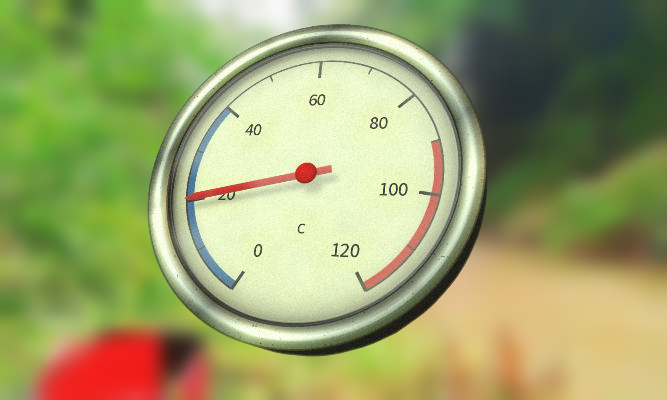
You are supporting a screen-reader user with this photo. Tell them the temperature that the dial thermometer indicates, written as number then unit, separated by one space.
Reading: 20 °C
